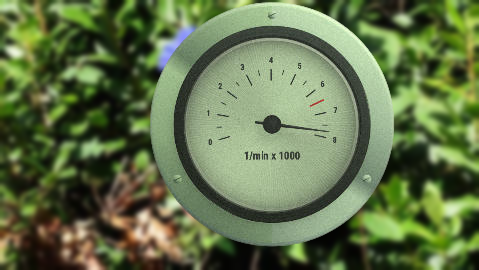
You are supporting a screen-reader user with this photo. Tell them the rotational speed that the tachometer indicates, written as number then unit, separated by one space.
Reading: 7750 rpm
